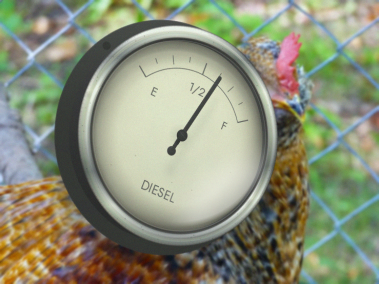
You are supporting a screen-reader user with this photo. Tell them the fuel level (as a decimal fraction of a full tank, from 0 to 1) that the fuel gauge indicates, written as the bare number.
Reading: 0.625
